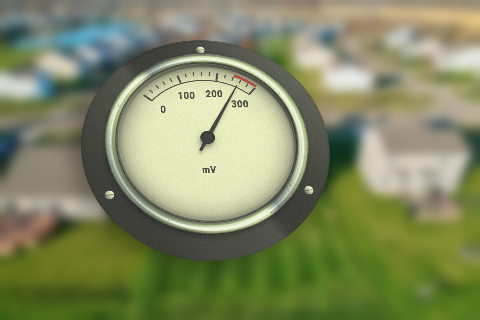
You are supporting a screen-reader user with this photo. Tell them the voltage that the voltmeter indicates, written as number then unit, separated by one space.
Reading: 260 mV
